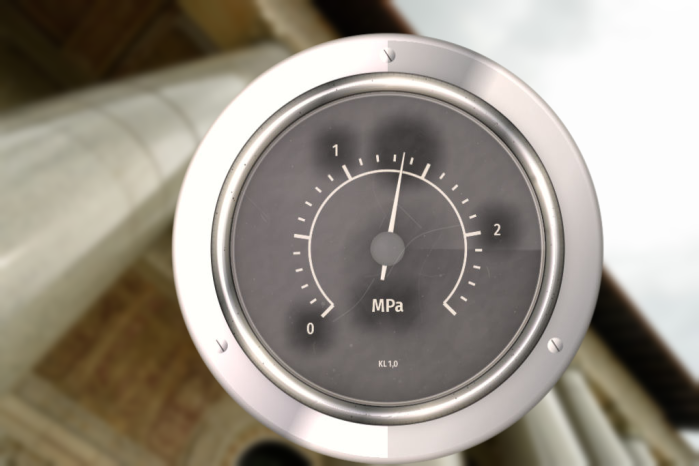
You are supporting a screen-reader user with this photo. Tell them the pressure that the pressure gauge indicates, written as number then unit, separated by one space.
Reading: 1.35 MPa
